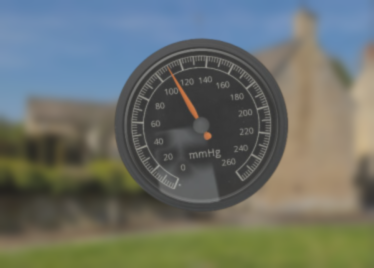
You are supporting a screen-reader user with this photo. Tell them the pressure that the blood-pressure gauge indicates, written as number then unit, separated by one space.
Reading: 110 mmHg
